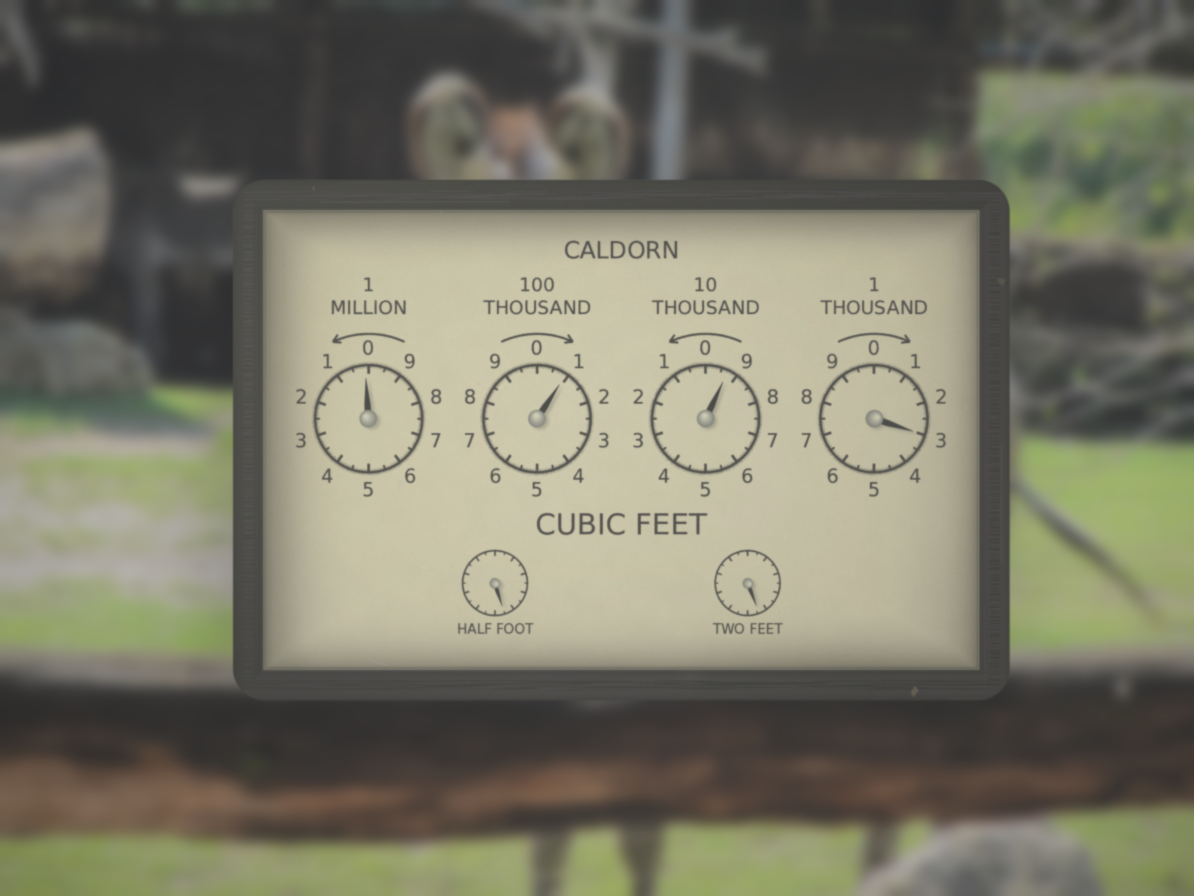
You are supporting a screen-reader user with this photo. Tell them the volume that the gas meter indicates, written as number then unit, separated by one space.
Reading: 9300 ft³
